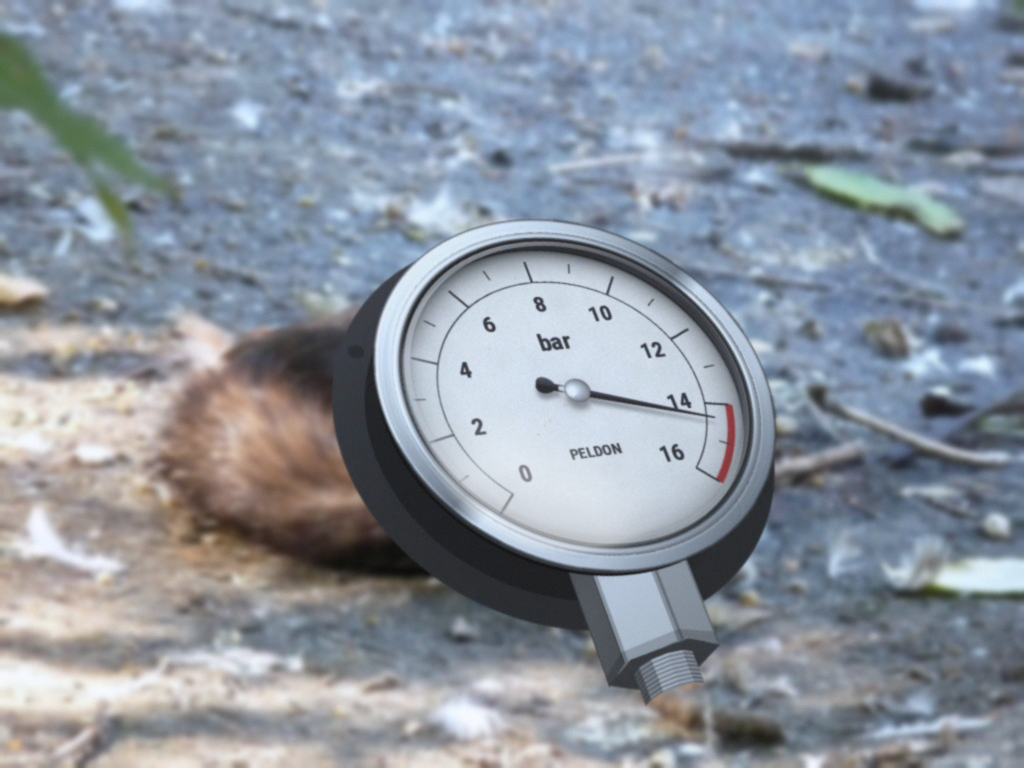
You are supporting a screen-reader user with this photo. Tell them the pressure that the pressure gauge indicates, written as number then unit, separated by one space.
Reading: 14.5 bar
